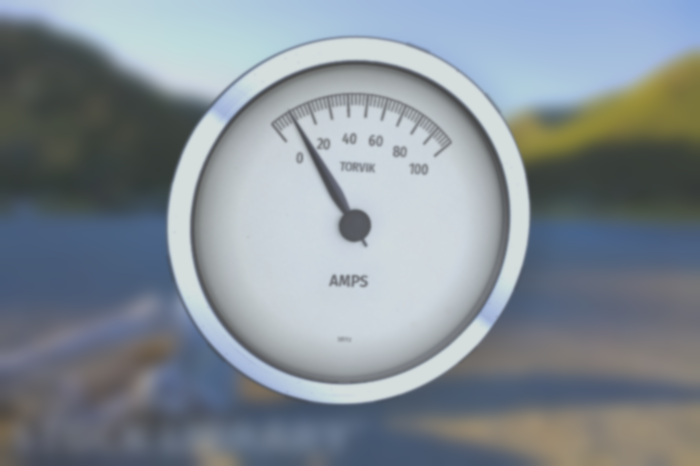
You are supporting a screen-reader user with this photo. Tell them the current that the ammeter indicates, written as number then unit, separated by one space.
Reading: 10 A
